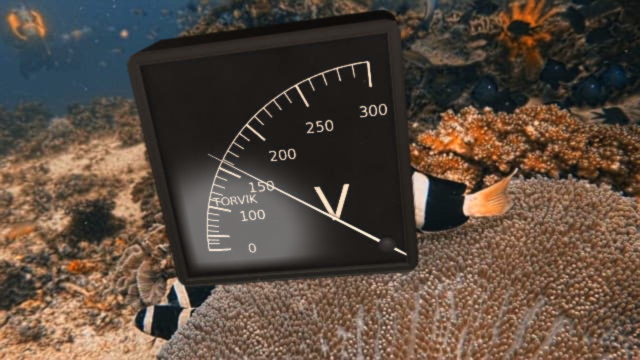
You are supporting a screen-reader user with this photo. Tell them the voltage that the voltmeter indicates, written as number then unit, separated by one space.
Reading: 160 V
